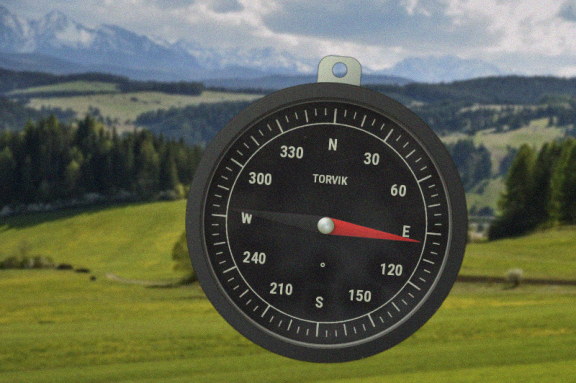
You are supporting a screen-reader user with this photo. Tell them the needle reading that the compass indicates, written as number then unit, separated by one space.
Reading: 95 °
